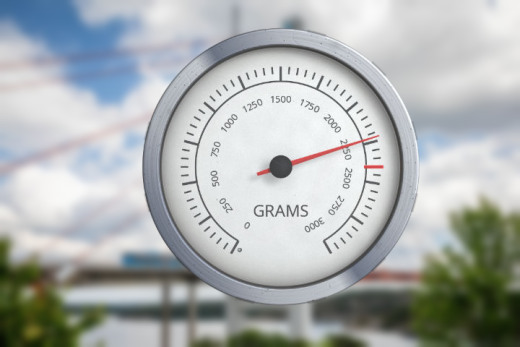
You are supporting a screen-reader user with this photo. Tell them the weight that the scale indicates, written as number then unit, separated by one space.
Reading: 2225 g
